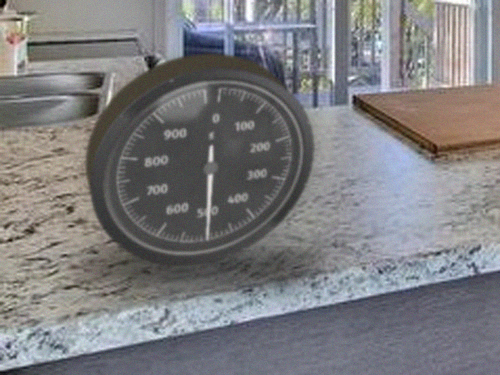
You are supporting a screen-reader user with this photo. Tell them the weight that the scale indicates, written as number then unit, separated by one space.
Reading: 500 g
